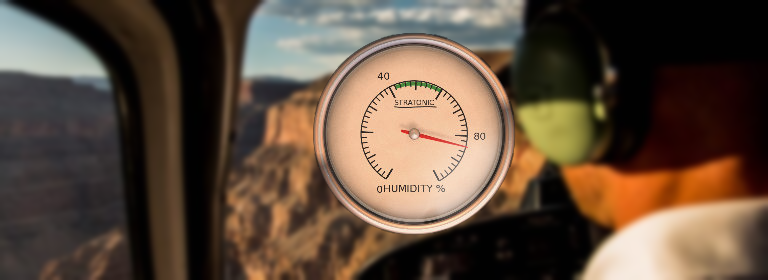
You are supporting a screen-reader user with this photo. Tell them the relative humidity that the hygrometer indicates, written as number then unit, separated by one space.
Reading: 84 %
